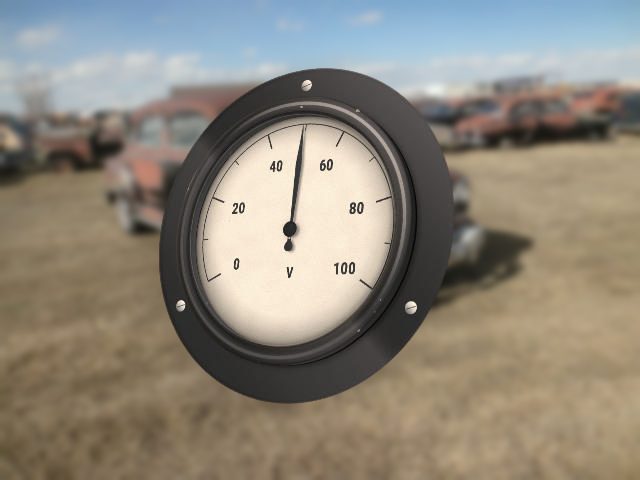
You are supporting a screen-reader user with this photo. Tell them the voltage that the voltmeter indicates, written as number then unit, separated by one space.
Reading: 50 V
